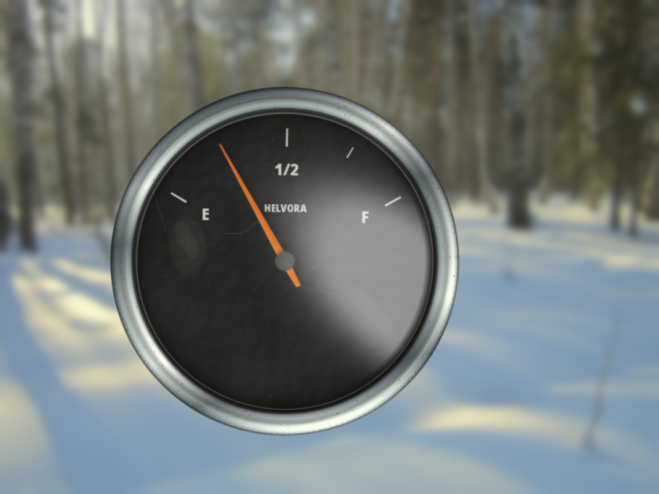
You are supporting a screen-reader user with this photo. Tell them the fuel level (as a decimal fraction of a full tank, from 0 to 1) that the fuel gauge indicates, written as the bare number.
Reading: 0.25
